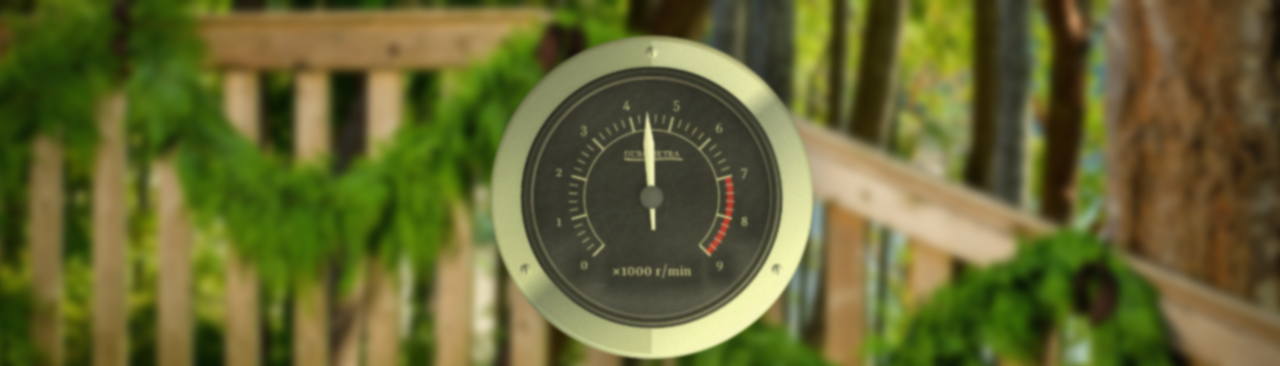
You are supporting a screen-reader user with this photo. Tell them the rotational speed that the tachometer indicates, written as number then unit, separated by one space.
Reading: 4400 rpm
